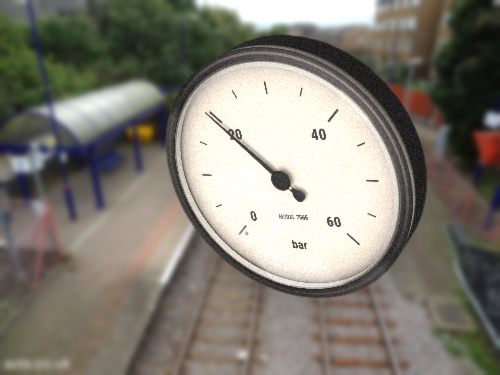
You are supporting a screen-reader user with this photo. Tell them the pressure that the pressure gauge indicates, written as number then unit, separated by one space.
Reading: 20 bar
